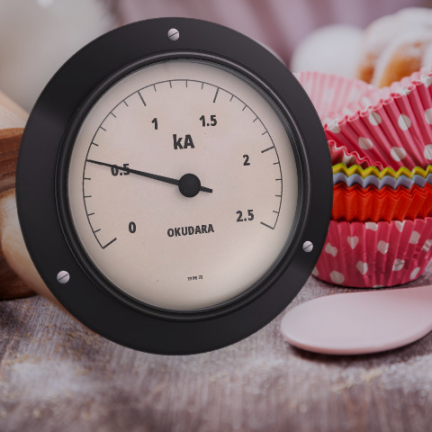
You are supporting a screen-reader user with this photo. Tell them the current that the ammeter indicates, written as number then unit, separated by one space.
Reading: 0.5 kA
